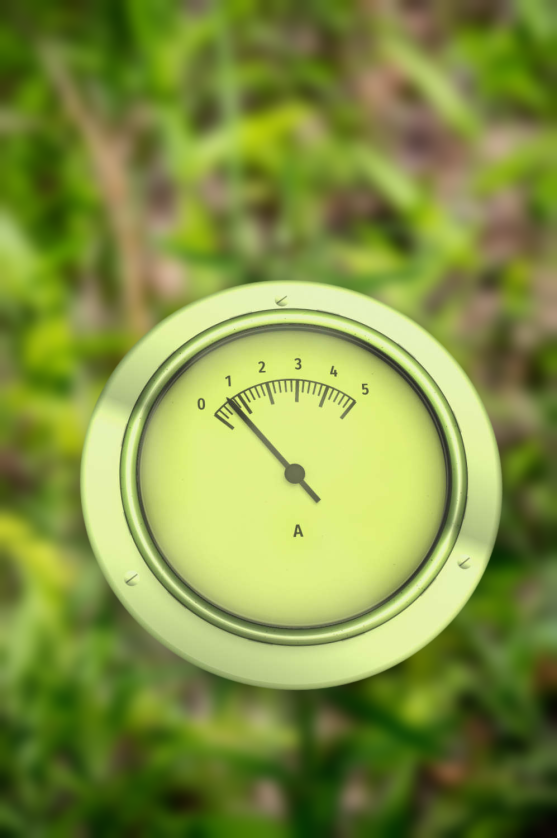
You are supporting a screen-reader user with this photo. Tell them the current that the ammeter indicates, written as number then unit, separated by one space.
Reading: 0.6 A
